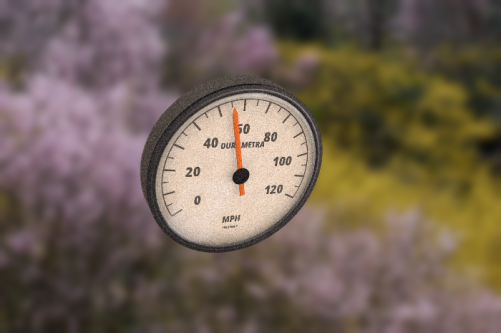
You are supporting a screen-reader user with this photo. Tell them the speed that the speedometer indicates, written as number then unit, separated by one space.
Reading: 55 mph
